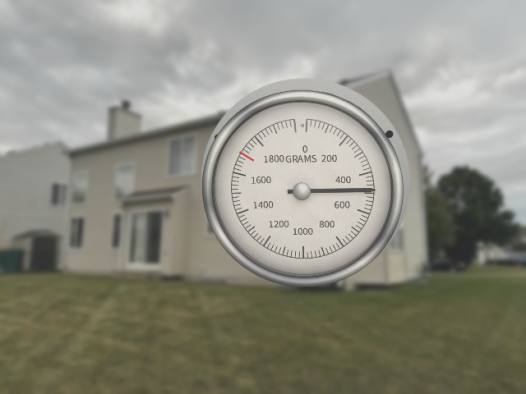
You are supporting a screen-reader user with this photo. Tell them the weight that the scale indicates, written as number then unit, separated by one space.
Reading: 480 g
